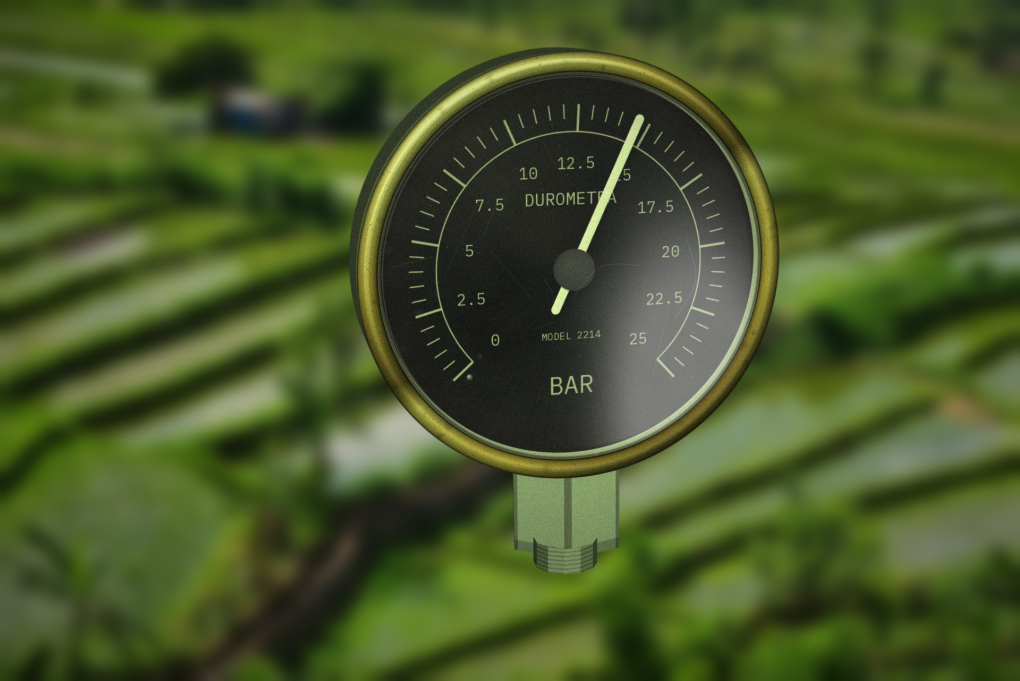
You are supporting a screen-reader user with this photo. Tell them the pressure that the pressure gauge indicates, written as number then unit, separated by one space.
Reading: 14.5 bar
